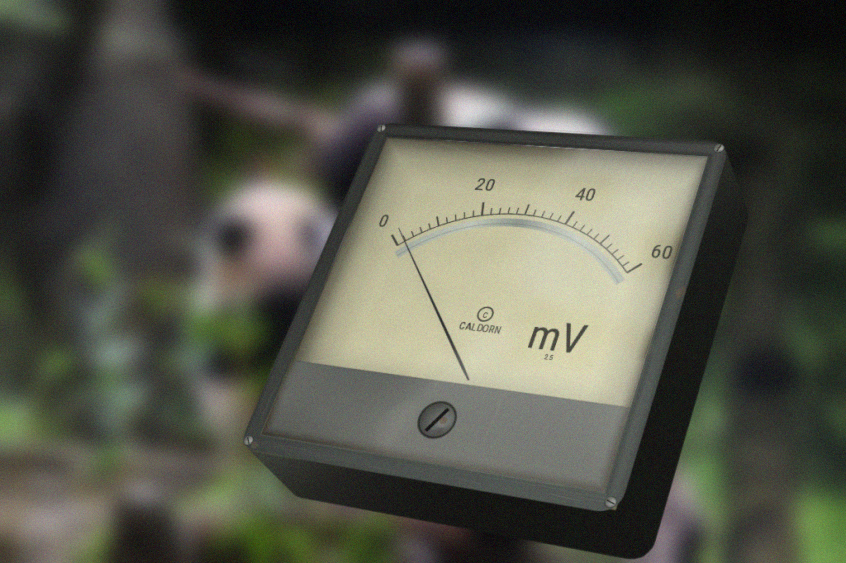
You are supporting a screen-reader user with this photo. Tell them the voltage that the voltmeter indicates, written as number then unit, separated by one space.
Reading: 2 mV
